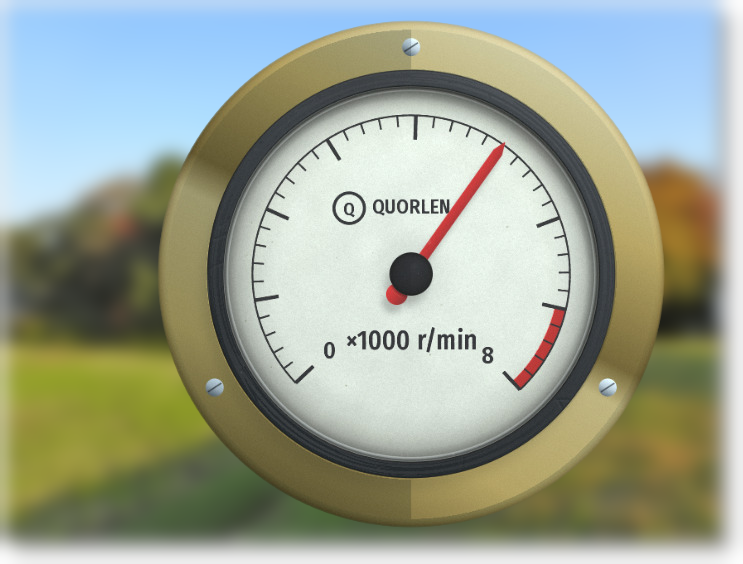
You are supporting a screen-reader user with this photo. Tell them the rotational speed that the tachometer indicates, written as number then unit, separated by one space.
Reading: 5000 rpm
